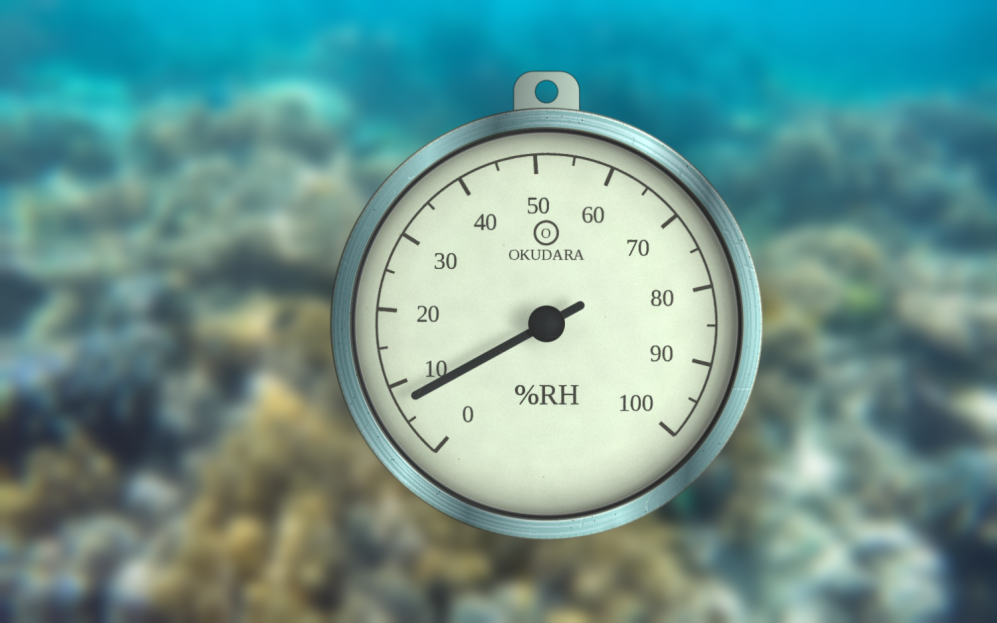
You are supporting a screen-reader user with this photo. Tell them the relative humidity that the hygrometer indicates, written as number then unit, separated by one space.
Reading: 7.5 %
